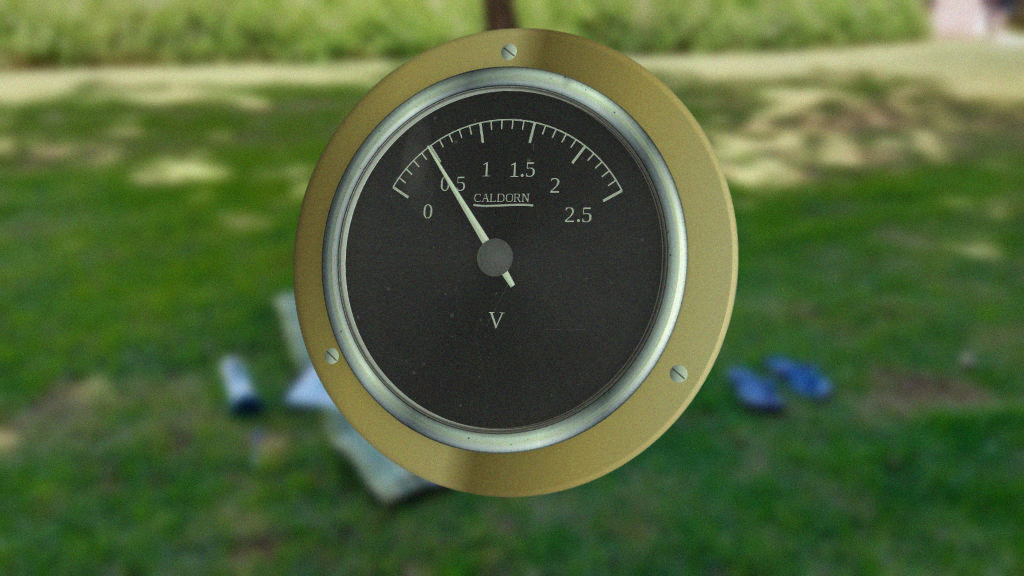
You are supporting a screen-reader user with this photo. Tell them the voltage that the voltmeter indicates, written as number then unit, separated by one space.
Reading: 0.5 V
